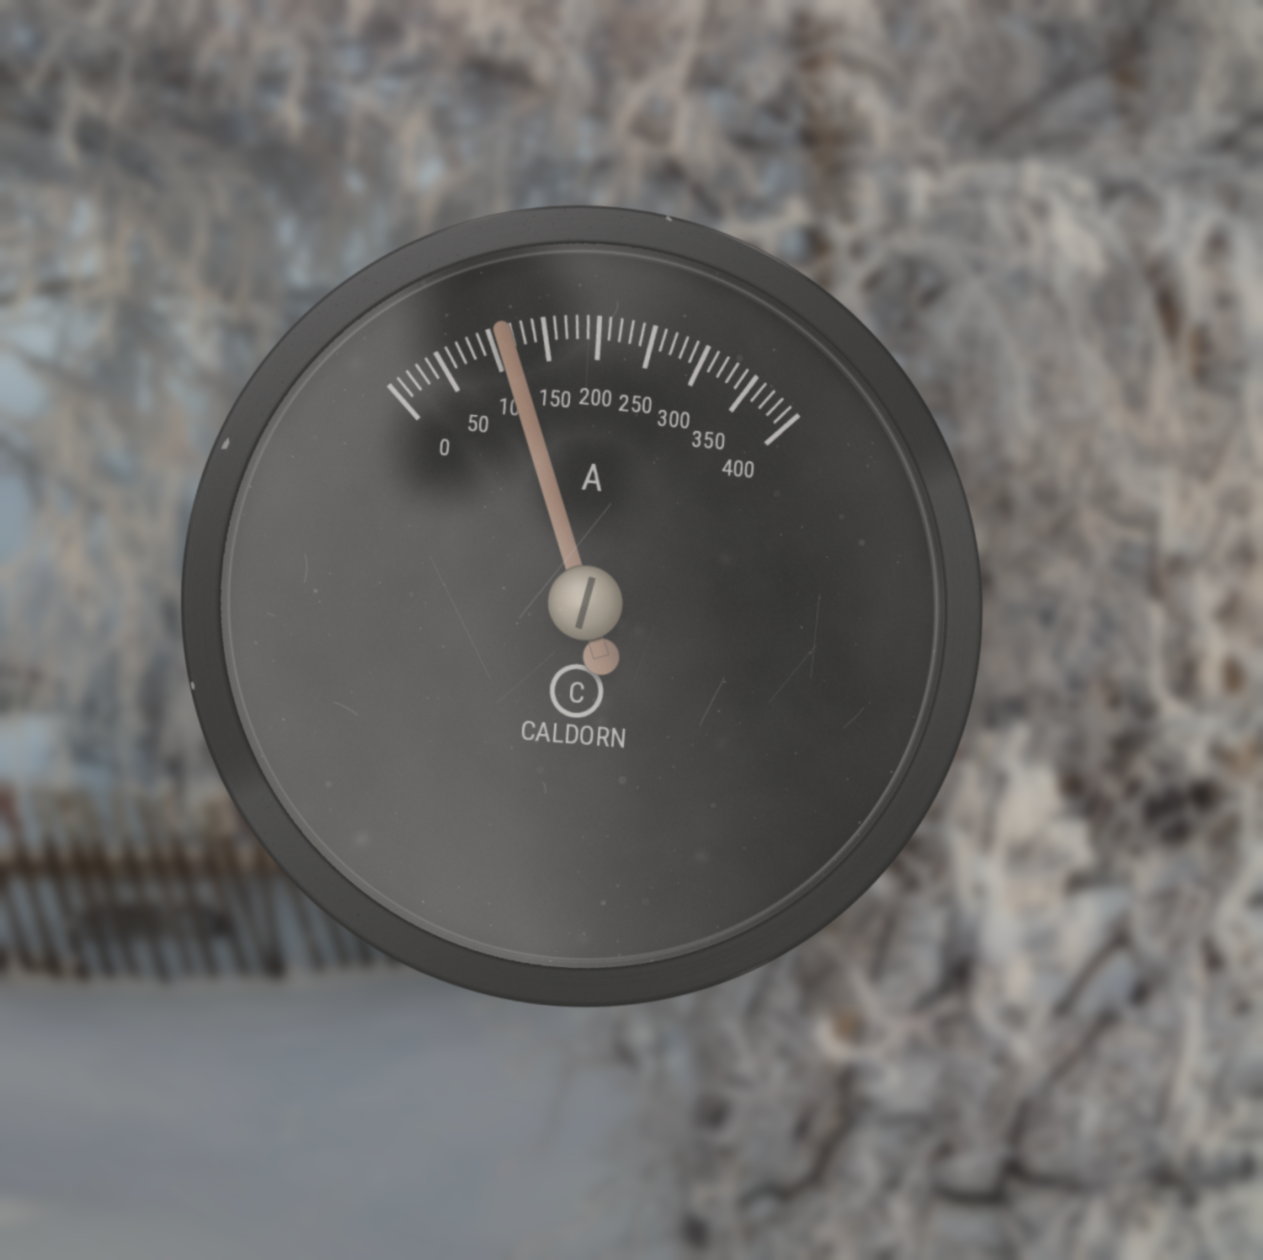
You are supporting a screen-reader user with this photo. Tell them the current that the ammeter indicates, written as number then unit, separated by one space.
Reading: 110 A
